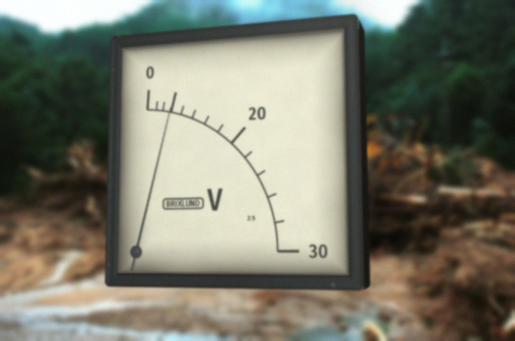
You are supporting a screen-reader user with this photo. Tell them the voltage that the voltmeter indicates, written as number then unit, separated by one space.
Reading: 10 V
